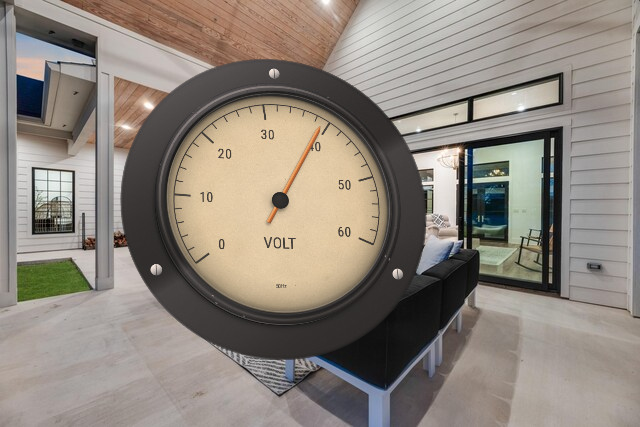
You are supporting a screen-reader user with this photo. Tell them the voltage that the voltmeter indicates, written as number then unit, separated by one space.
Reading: 39 V
